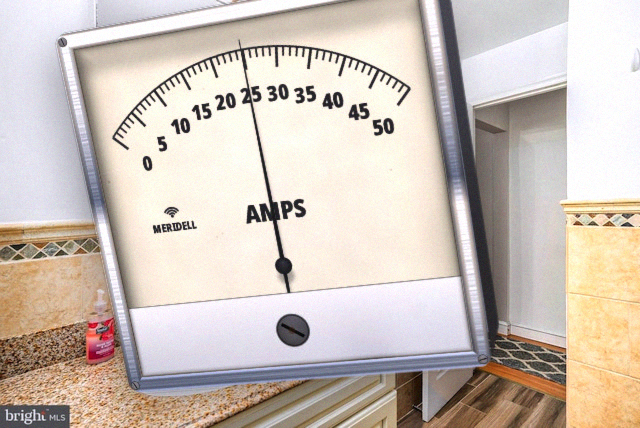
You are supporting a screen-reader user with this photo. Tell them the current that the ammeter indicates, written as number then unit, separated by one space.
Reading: 25 A
